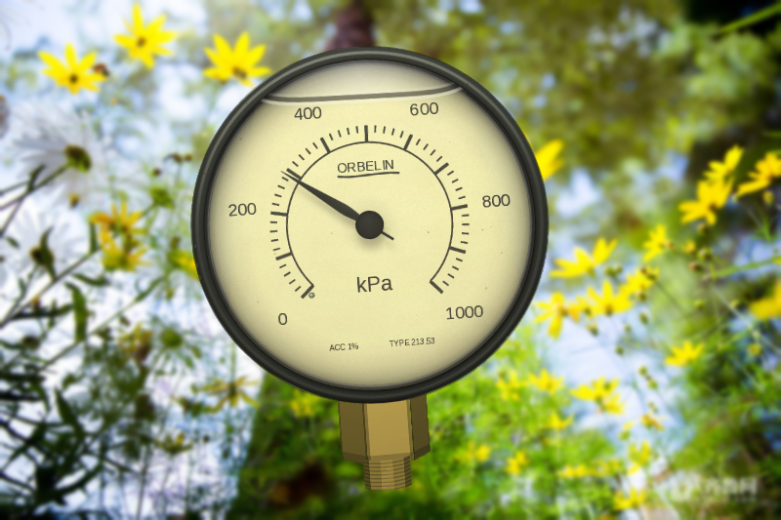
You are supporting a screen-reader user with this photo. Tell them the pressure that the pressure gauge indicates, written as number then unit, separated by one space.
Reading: 290 kPa
